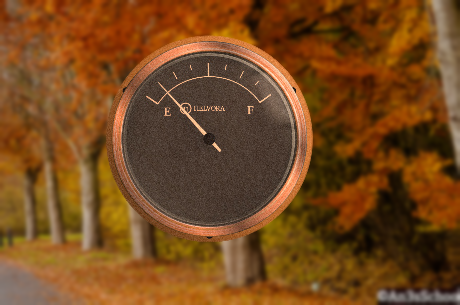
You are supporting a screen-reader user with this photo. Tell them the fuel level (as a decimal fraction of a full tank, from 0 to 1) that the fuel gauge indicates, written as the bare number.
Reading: 0.125
